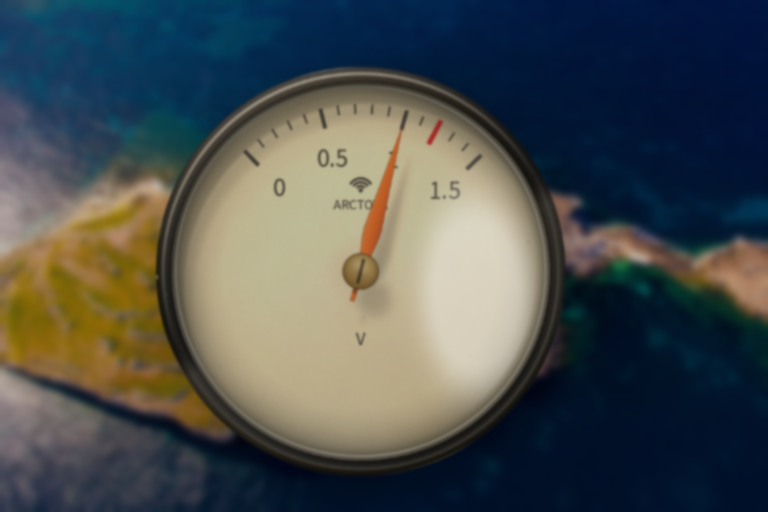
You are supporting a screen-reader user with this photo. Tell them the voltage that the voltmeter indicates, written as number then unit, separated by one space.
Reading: 1 V
